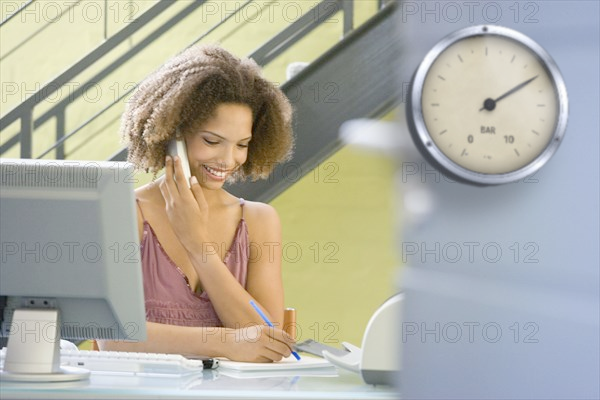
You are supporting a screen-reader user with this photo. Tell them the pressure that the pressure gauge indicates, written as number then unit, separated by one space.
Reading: 7 bar
